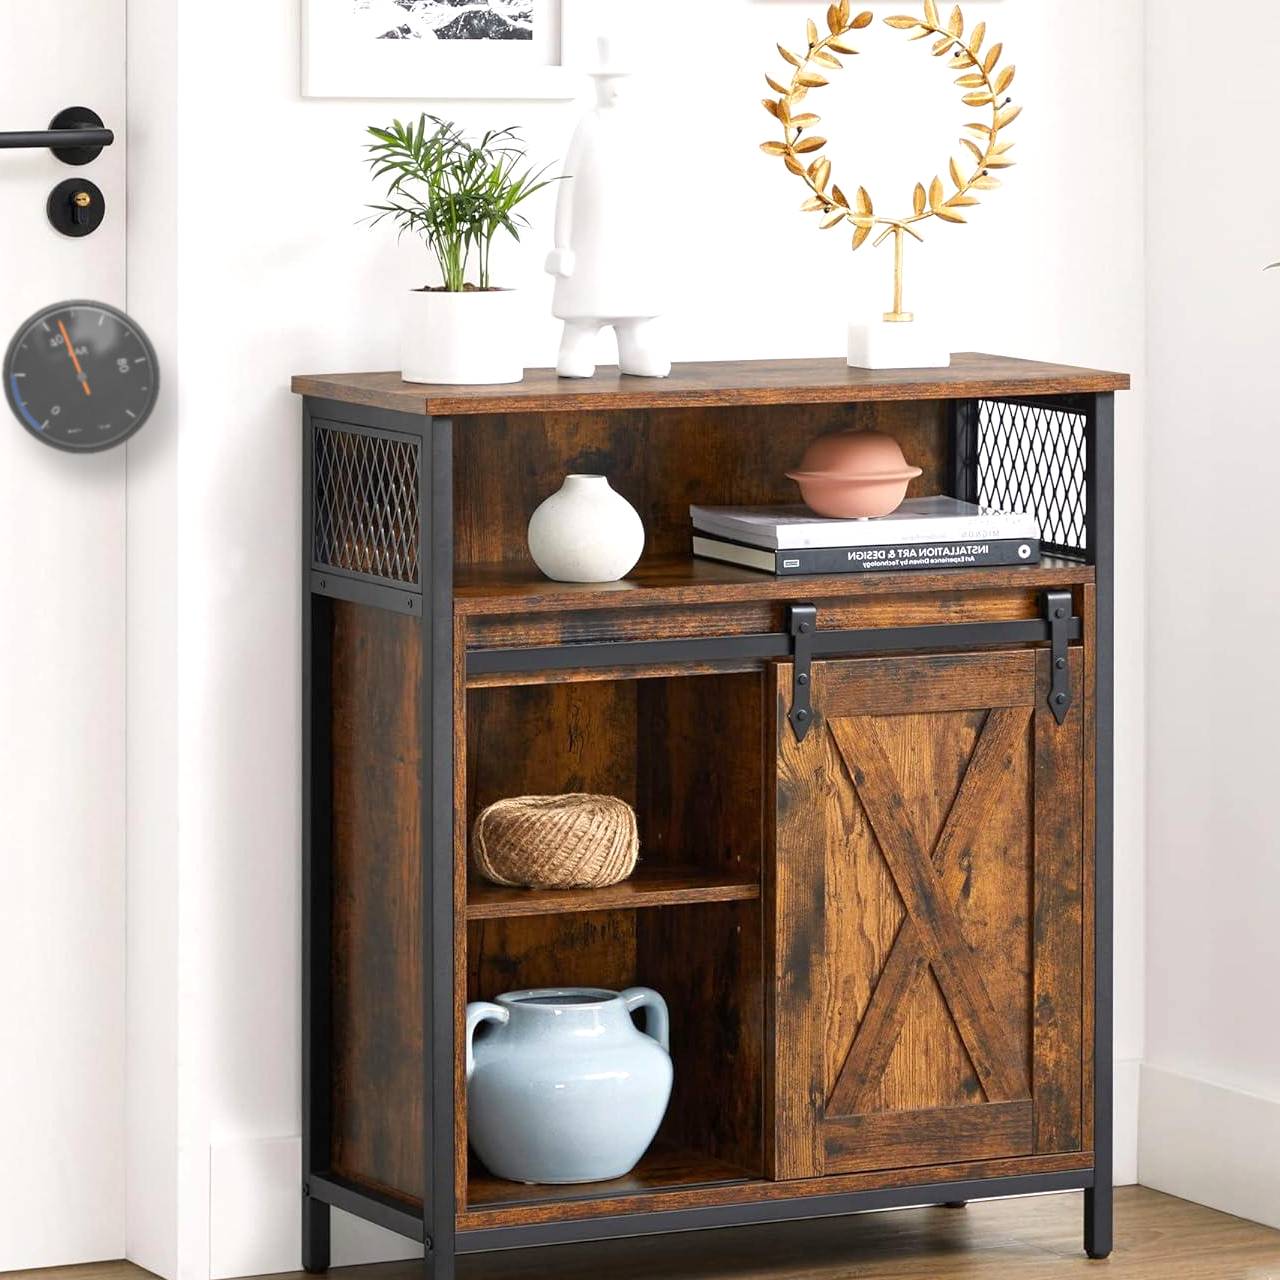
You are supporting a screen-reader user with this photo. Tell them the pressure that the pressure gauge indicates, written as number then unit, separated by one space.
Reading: 45 bar
